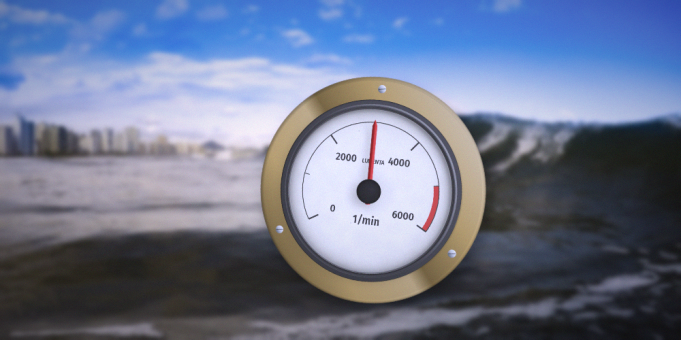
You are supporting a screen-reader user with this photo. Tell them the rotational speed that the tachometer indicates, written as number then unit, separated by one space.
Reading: 3000 rpm
